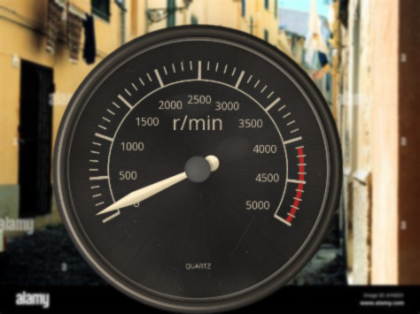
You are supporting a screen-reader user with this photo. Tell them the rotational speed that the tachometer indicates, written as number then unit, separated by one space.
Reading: 100 rpm
